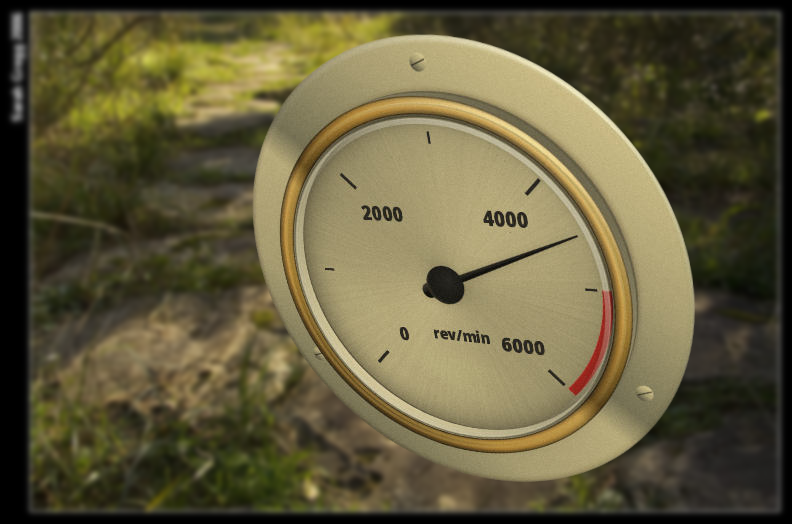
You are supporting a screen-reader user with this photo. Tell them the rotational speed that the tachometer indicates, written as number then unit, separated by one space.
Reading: 4500 rpm
